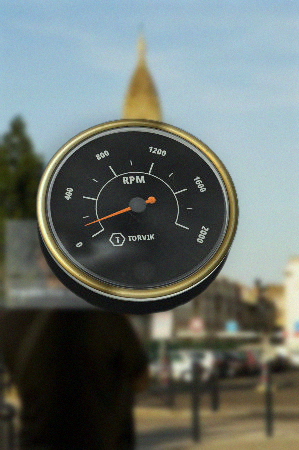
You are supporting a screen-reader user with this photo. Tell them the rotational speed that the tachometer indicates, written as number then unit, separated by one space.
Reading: 100 rpm
